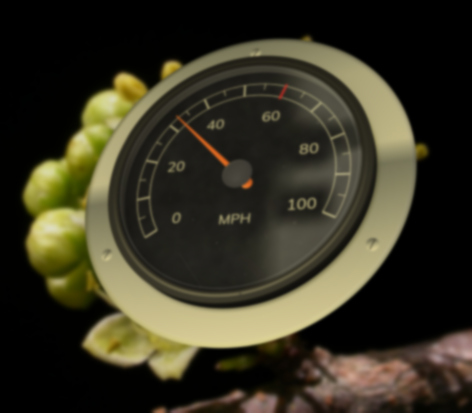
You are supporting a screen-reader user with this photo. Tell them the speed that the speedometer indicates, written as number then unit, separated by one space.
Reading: 32.5 mph
